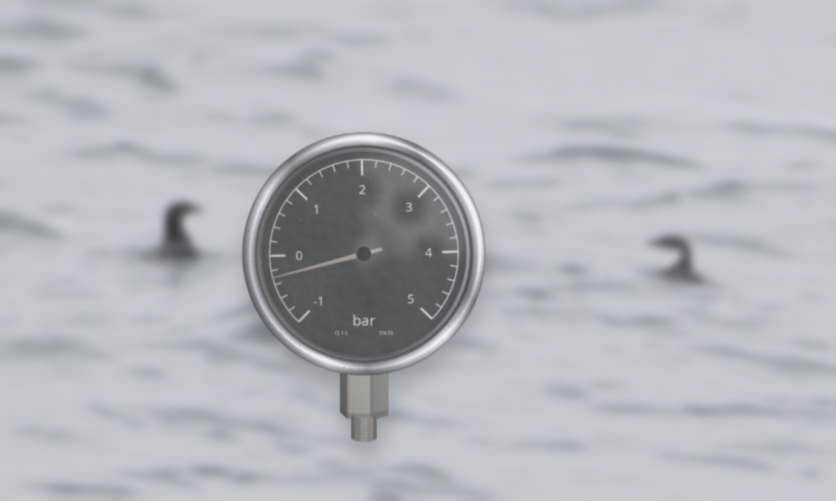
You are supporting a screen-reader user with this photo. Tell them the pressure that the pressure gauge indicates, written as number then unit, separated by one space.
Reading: -0.3 bar
